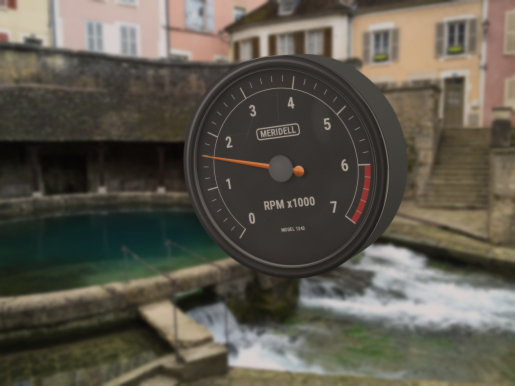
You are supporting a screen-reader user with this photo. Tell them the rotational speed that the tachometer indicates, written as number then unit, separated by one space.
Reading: 1600 rpm
